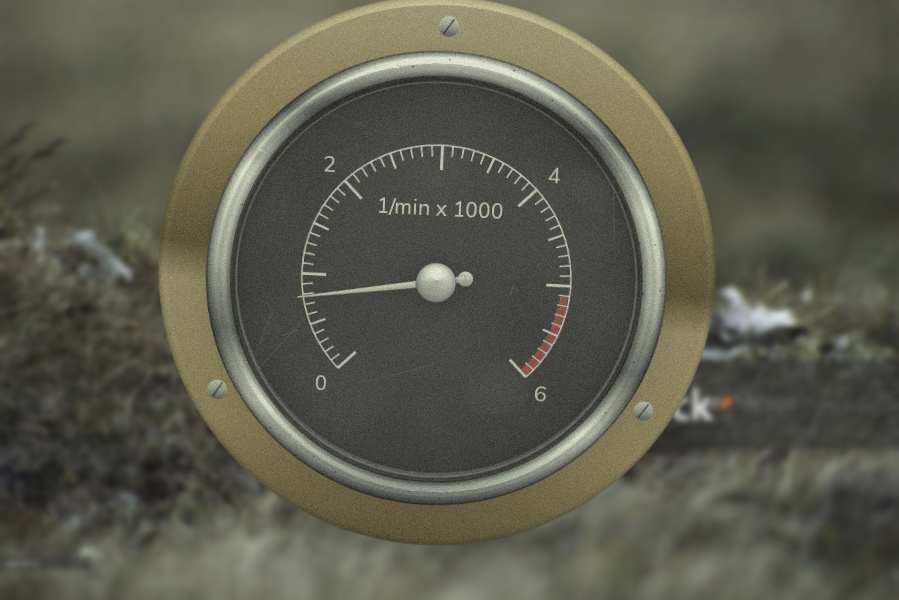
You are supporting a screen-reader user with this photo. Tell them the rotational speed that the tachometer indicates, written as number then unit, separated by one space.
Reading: 800 rpm
